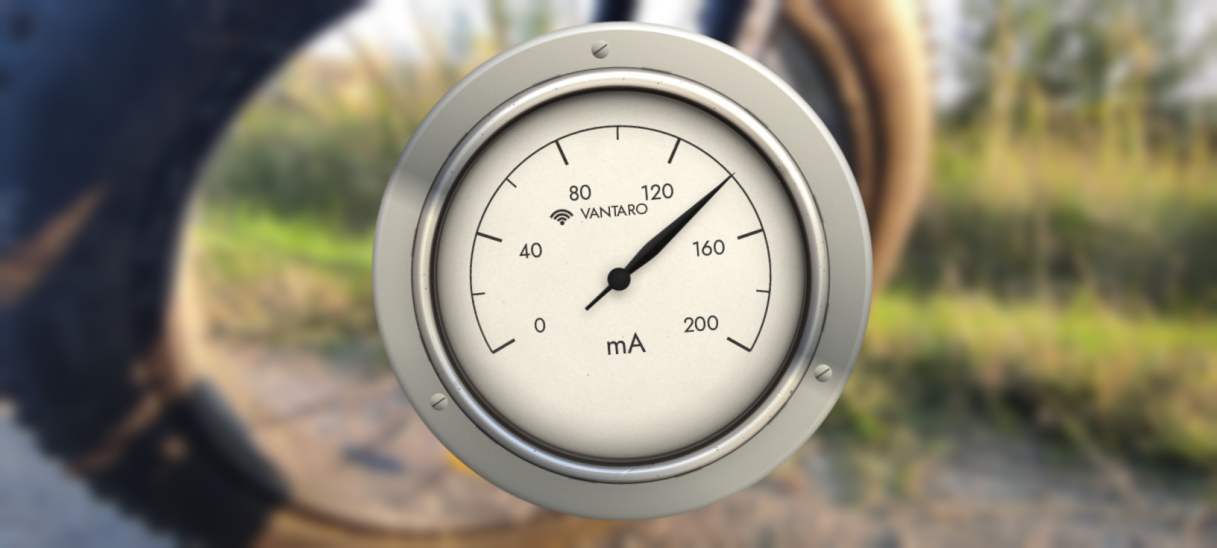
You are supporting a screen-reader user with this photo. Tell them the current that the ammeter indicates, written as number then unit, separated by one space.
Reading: 140 mA
